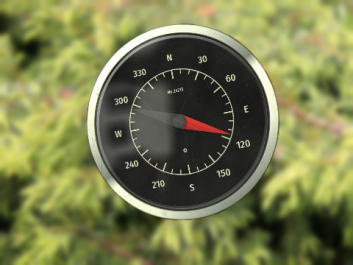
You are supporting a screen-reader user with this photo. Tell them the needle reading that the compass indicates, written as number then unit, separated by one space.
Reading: 115 °
